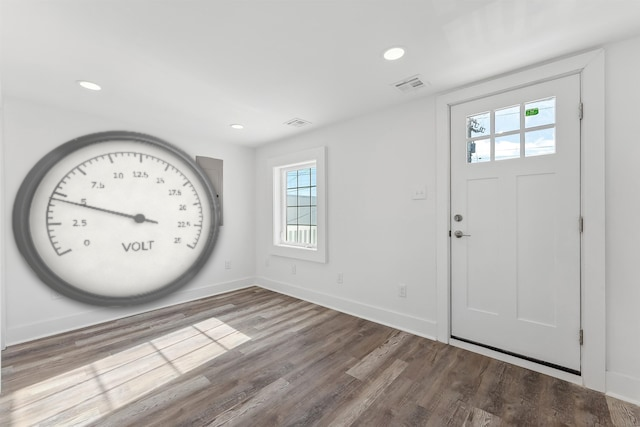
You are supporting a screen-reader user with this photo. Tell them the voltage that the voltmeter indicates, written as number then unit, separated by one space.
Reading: 4.5 V
